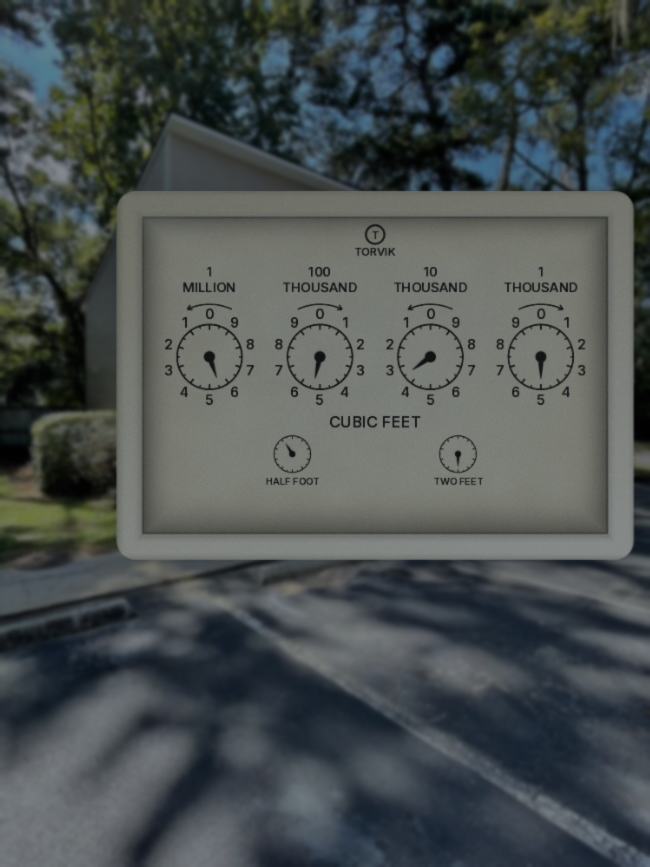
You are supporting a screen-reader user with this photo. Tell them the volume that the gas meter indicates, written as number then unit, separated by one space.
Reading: 553500 ft³
